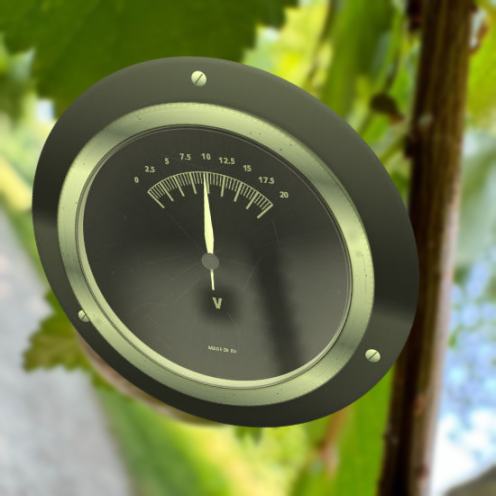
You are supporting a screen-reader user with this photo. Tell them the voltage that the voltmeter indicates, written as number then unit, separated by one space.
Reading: 10 V
